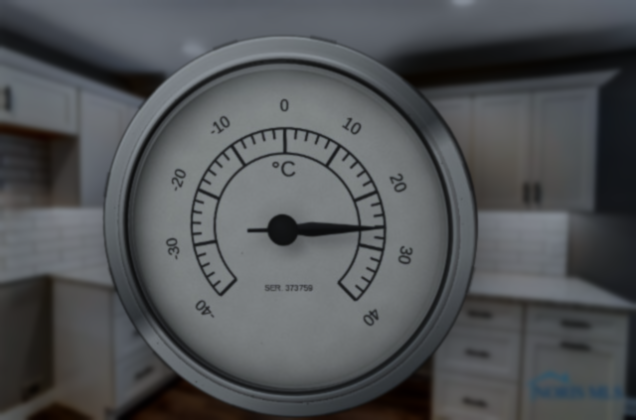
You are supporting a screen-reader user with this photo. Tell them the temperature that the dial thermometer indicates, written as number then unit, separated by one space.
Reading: 26 °C
